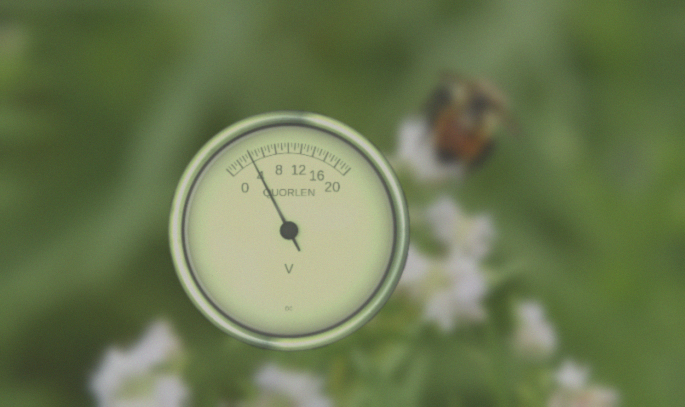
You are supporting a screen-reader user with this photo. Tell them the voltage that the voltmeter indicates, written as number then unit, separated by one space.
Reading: 4 V
